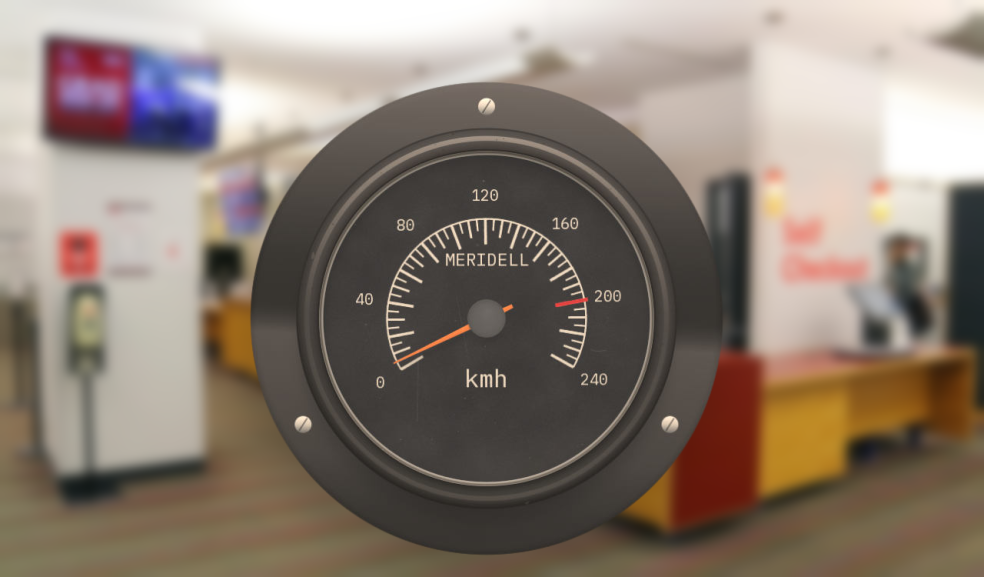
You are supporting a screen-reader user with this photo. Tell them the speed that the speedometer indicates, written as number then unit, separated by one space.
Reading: 5 km/h
